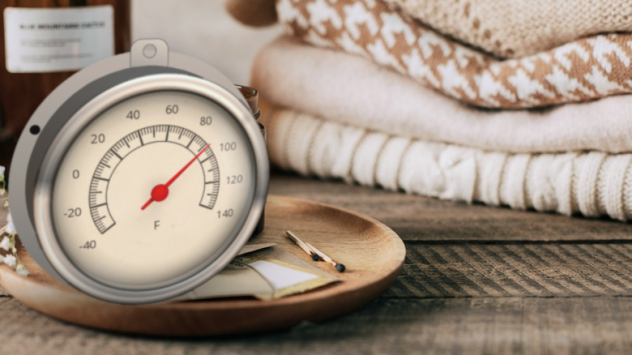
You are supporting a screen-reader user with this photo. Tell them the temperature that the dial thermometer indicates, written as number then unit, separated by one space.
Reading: 90 °F
